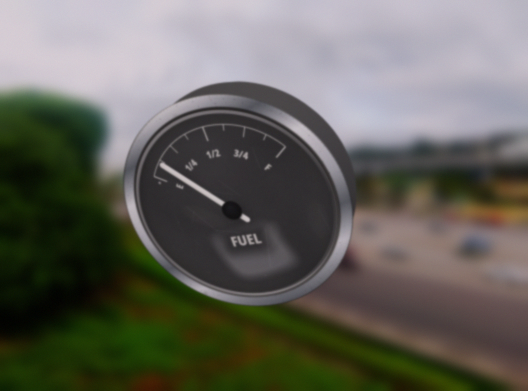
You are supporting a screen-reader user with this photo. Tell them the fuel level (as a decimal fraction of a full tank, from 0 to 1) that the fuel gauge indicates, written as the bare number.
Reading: 0.125
